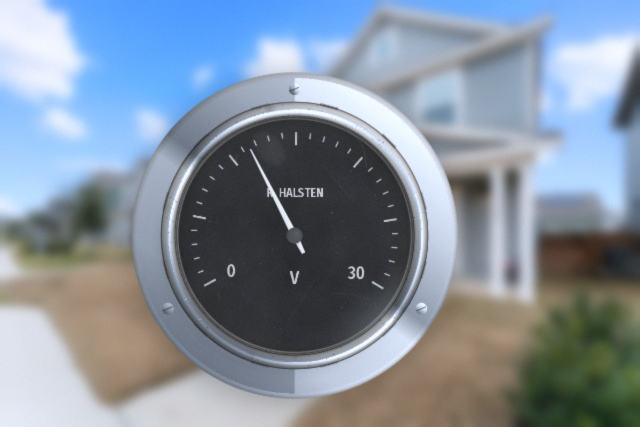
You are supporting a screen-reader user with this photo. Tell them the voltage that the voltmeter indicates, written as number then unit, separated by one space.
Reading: 11.5 V
